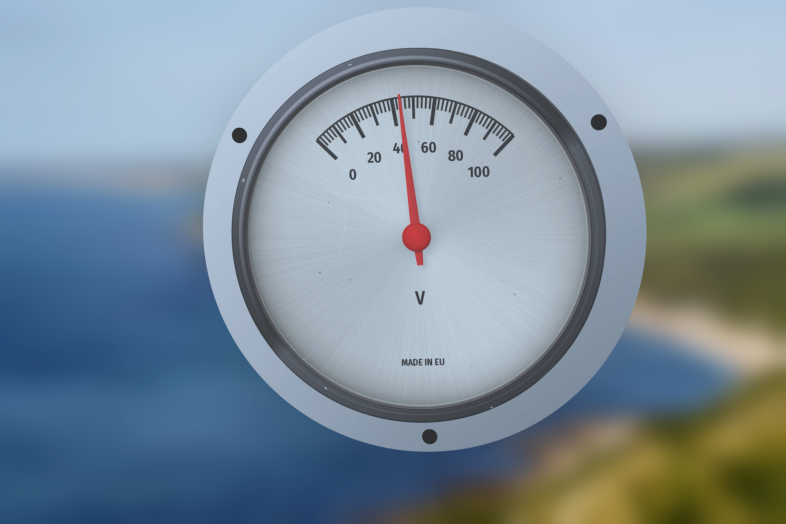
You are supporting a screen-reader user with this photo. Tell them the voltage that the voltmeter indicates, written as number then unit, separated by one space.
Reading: 44 V
